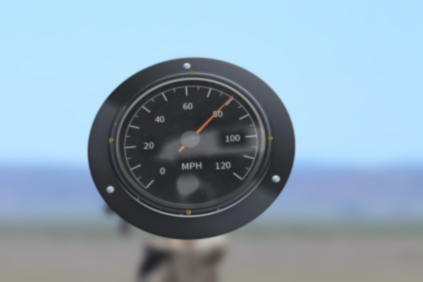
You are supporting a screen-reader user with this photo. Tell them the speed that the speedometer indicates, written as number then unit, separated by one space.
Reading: 80 mph
